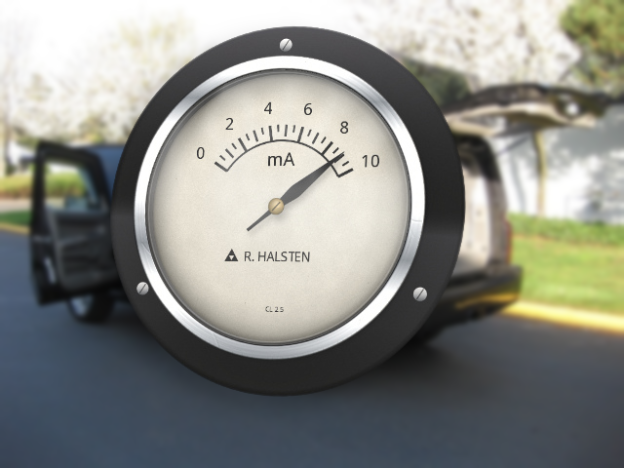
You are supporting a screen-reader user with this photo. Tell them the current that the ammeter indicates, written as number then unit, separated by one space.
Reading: 9 mA
